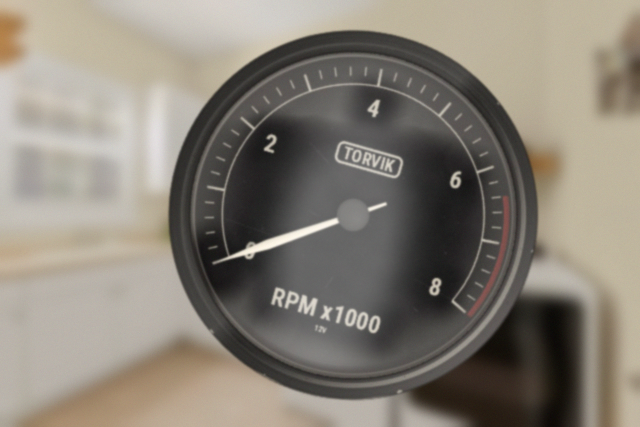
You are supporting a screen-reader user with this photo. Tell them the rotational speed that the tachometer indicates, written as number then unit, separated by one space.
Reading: 0 rpm
